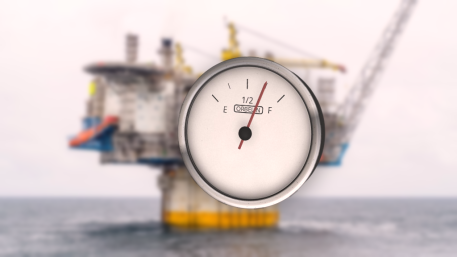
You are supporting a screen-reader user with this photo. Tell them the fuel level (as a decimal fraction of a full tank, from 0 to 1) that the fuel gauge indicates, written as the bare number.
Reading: 0.75
